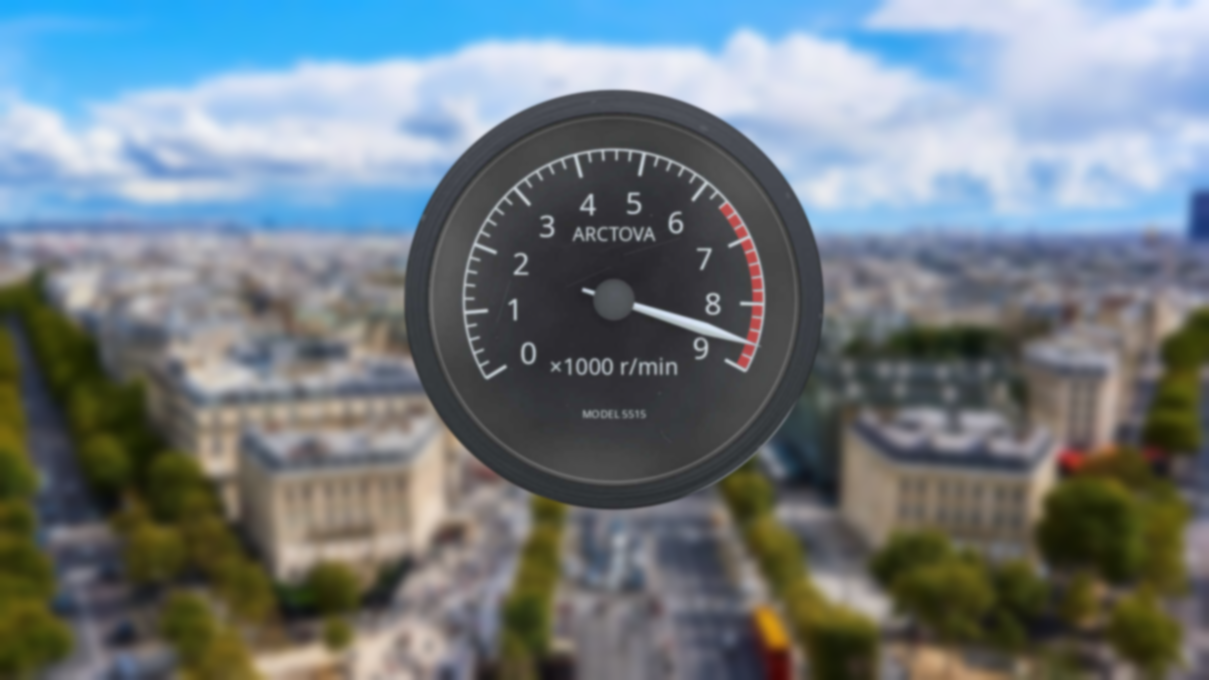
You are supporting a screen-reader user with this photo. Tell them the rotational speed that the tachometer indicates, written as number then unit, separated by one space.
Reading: 8600 rpm
